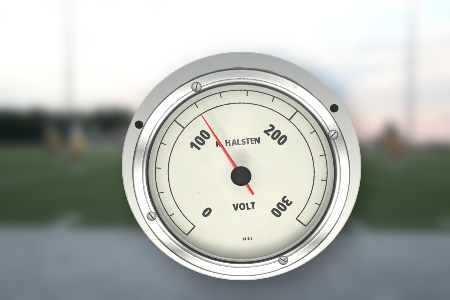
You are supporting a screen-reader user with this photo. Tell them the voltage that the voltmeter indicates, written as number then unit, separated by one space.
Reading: 120 V
